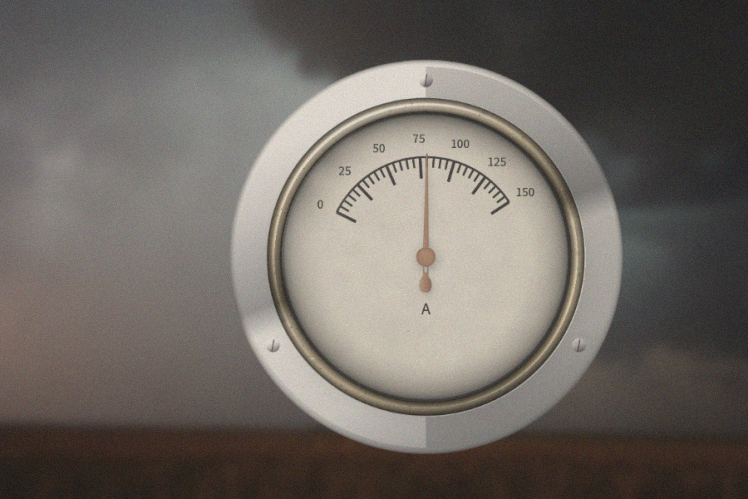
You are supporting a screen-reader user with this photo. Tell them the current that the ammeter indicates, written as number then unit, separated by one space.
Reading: 80 A
